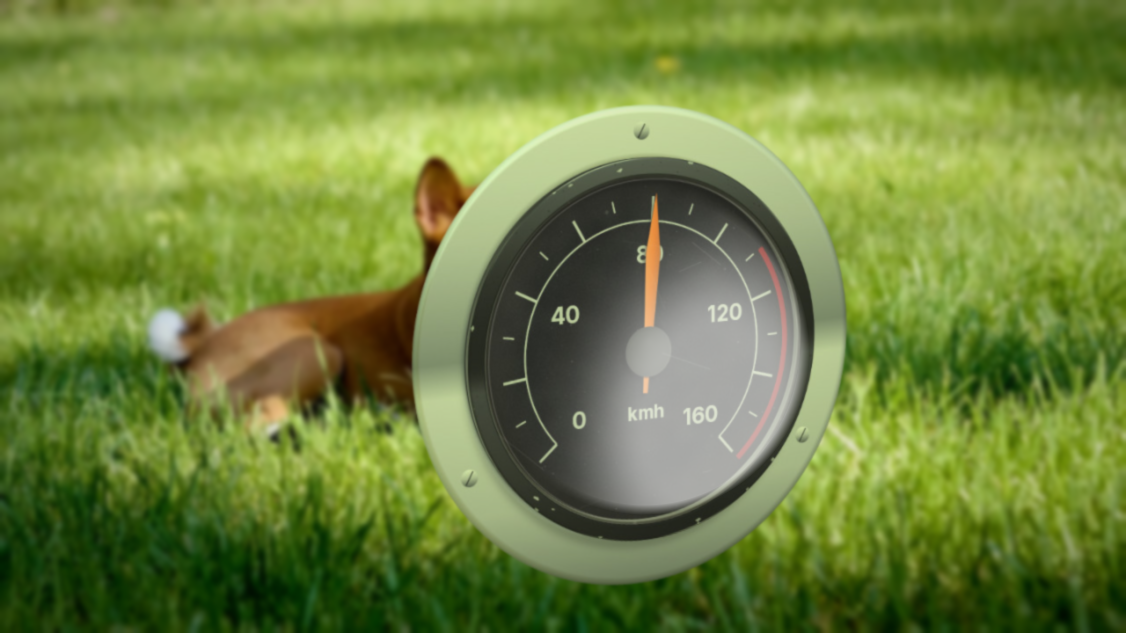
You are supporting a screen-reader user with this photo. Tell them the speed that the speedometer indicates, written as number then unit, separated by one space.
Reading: 80 km/h
